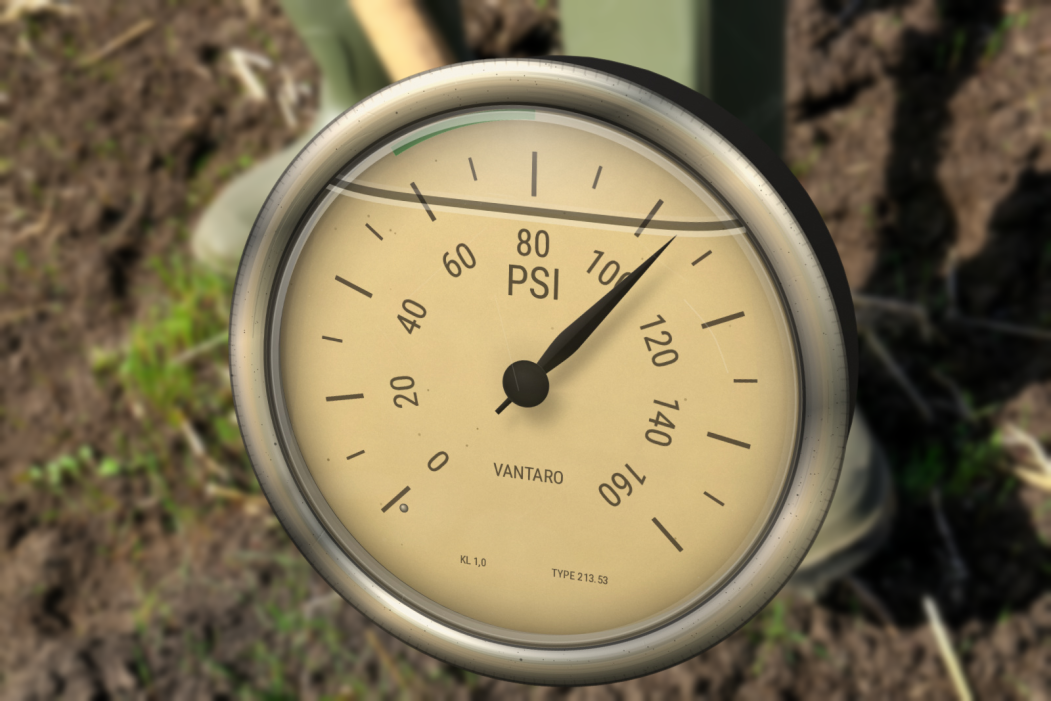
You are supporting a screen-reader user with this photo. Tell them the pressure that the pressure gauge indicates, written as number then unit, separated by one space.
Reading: 105 psi
